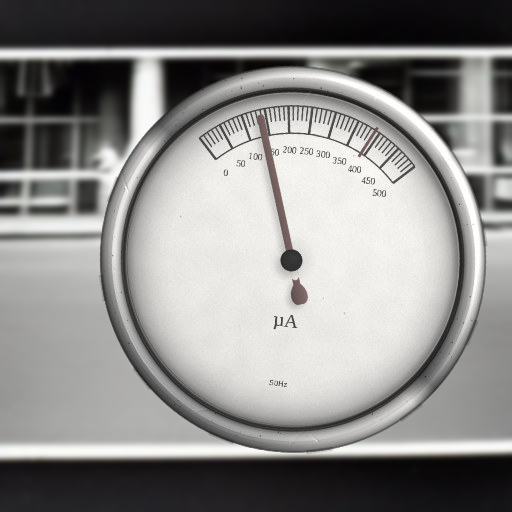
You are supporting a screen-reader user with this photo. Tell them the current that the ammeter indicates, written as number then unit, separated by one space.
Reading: 140 µA
